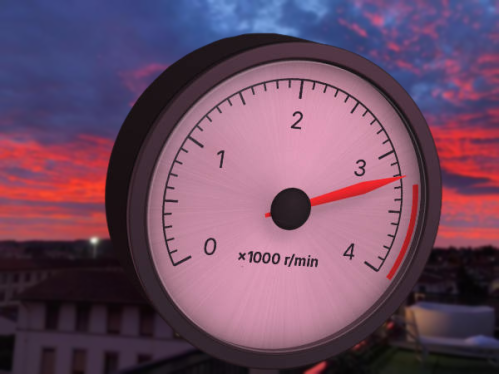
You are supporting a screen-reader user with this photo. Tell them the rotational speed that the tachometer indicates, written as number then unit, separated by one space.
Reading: 3200 rpm
